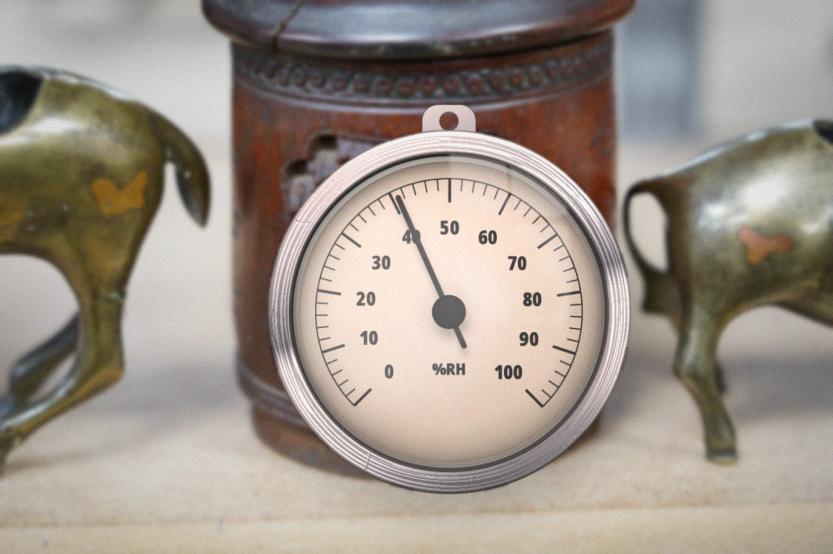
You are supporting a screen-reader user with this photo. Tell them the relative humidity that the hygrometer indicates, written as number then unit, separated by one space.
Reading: 41 %
